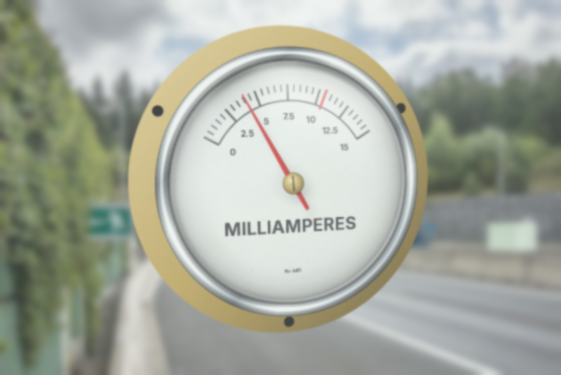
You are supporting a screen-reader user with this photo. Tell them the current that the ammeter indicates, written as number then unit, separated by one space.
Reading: 4 mA
